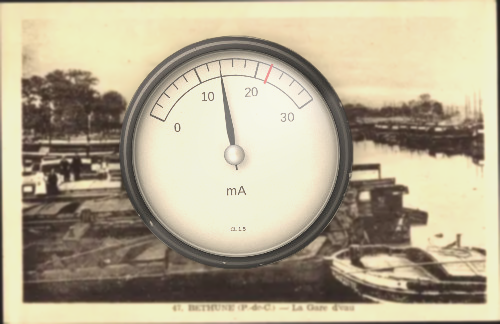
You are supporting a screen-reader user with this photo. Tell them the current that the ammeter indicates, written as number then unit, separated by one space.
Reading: 14 mA
